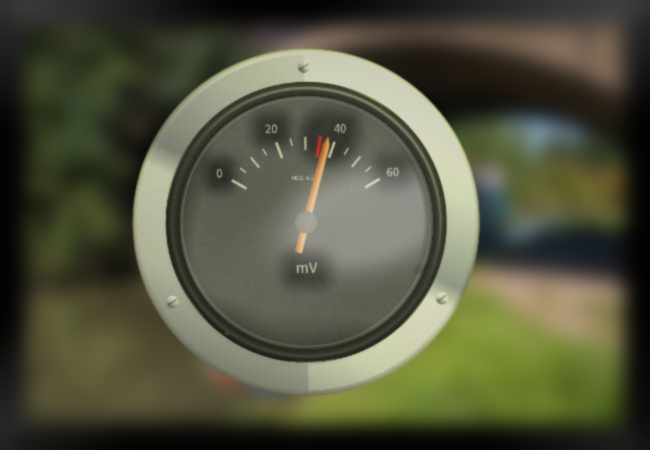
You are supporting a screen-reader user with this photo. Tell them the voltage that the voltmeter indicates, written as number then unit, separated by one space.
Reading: 37.5 mV
